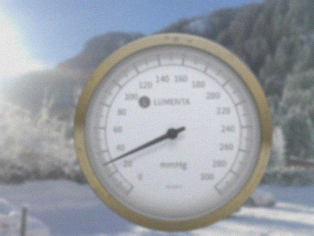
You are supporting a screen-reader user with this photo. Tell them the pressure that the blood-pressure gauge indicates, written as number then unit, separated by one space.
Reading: 30 mmHg
